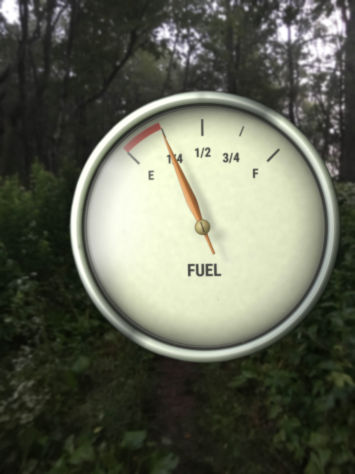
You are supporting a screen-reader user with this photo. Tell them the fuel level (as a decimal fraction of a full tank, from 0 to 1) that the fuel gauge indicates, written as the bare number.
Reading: 0.25
